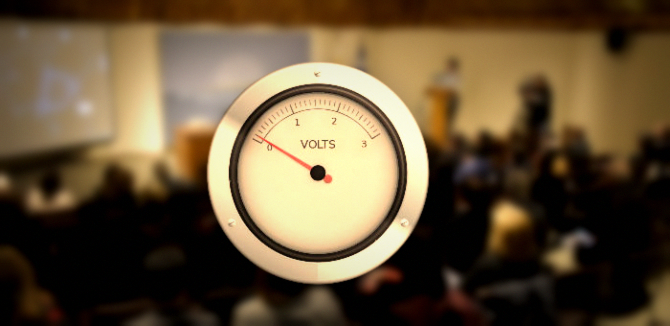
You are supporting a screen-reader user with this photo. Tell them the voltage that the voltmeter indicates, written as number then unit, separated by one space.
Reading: 0.1 V
